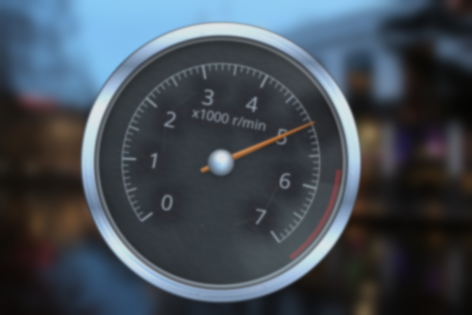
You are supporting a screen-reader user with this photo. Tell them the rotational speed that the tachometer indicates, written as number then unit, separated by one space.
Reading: 5000 rpm
